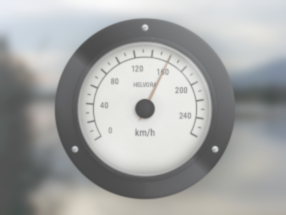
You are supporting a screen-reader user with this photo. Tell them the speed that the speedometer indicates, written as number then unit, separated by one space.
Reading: 160 km/h
